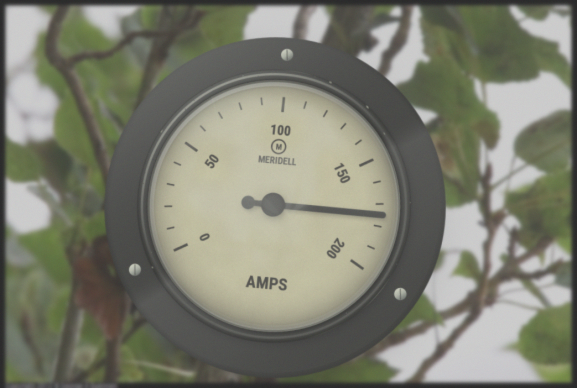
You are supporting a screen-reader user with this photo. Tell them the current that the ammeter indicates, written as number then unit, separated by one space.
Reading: 175 A
